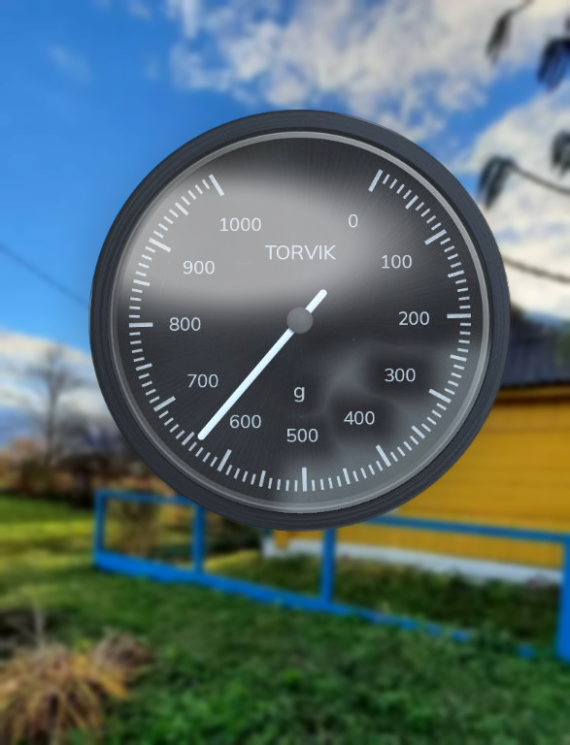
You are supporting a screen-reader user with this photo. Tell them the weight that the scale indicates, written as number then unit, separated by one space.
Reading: 640 g
